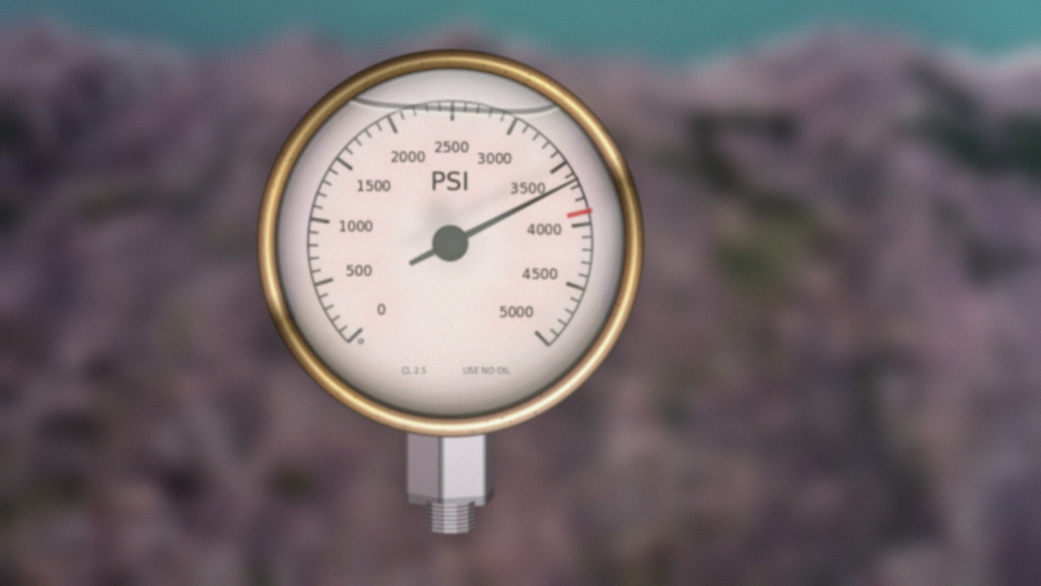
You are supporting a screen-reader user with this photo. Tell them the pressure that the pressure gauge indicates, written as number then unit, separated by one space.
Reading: 3650 psi
